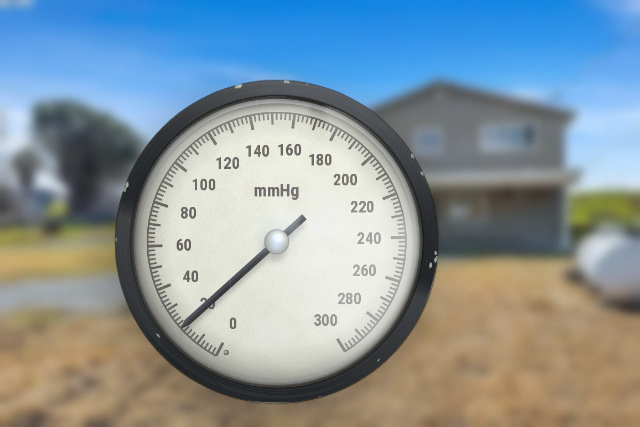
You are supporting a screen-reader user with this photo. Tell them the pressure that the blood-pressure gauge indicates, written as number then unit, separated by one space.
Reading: 20 mmHg
